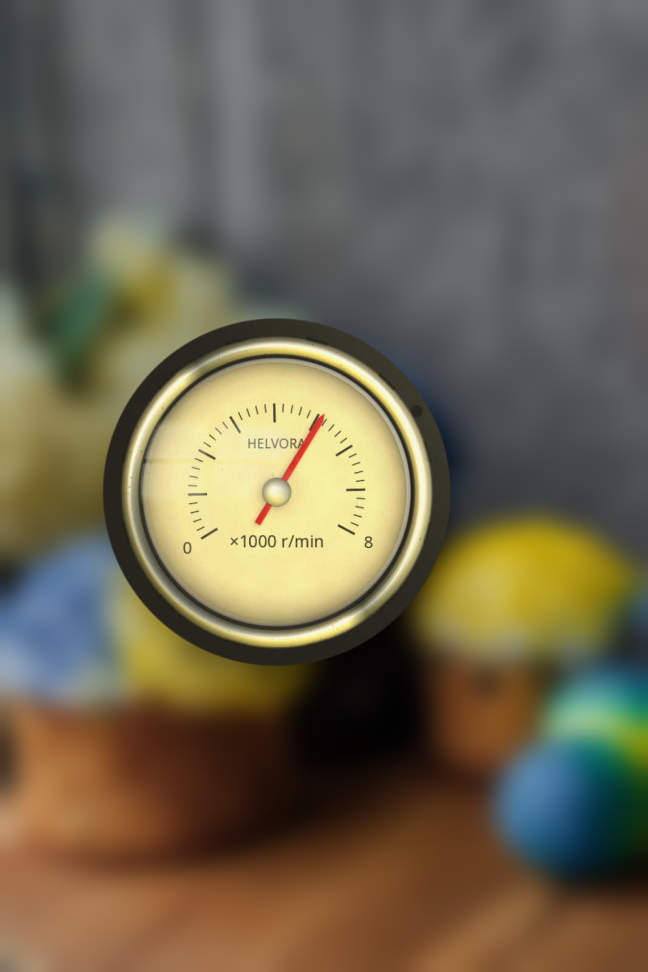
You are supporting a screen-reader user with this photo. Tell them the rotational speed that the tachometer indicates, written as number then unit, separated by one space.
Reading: 5100 rpm
